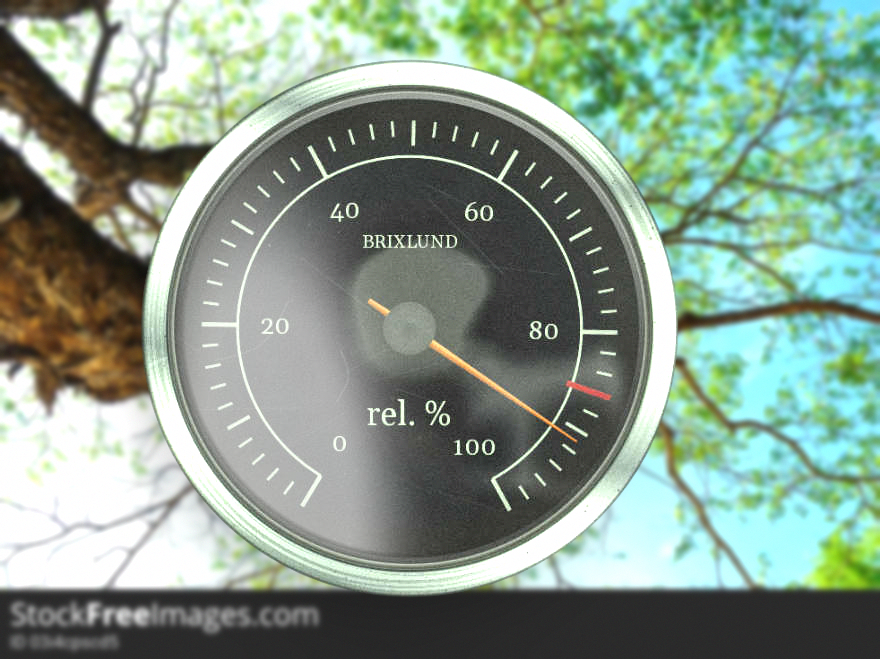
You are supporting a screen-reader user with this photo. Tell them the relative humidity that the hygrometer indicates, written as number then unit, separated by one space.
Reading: 91 %
